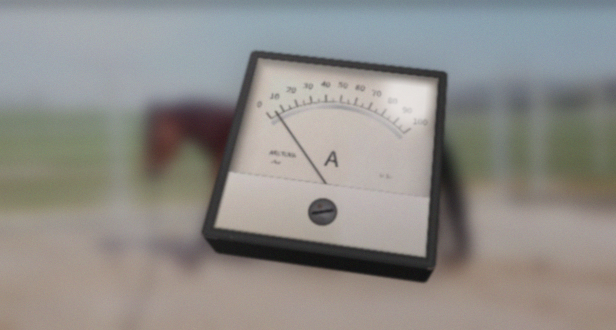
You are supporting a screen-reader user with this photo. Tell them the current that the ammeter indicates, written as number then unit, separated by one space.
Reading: 5 A
